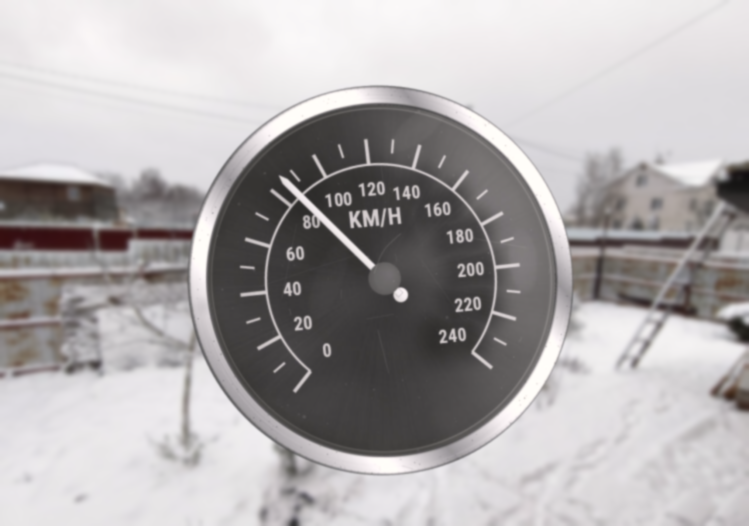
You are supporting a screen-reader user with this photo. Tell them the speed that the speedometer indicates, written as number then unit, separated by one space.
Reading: 85 km/h
